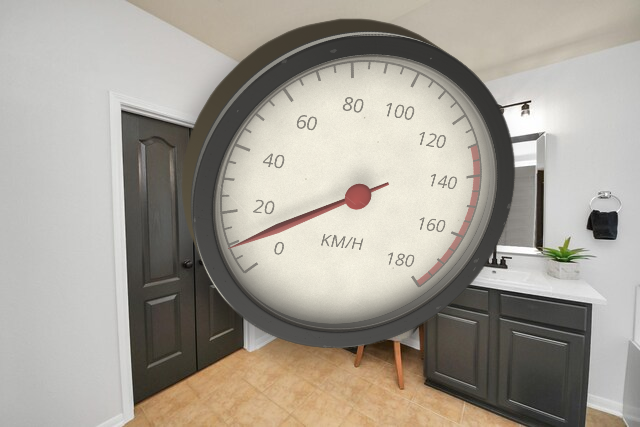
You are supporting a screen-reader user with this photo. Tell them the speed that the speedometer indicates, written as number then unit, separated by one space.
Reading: 10 km/h
